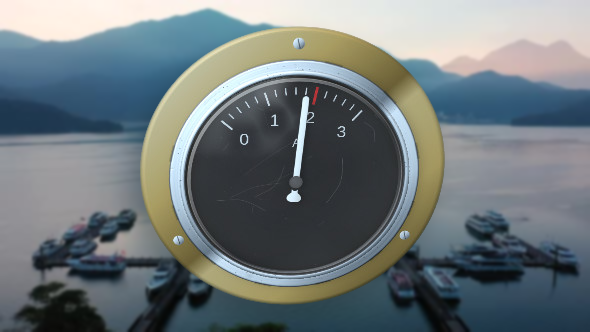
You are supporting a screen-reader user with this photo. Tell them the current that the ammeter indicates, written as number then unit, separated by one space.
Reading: 1.8 A
